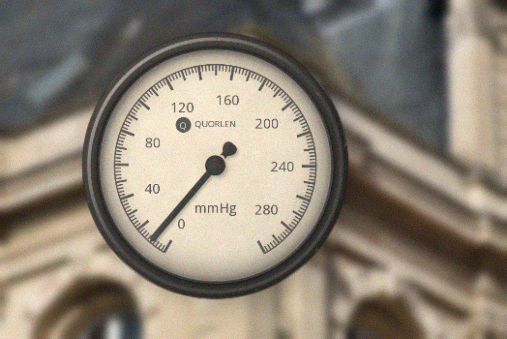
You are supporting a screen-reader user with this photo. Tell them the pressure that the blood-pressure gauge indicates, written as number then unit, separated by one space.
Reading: 10 mmHg
